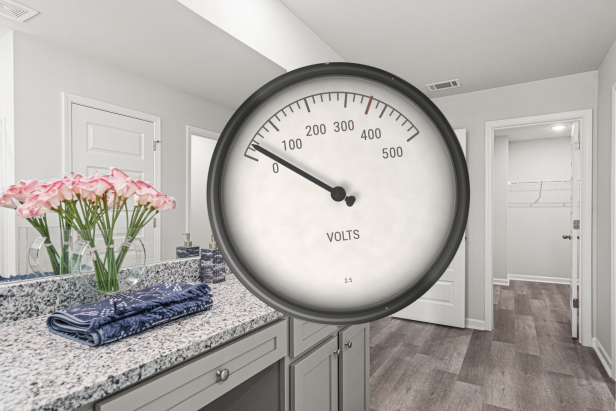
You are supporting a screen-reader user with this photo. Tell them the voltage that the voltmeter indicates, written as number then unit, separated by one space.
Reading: 30 V
